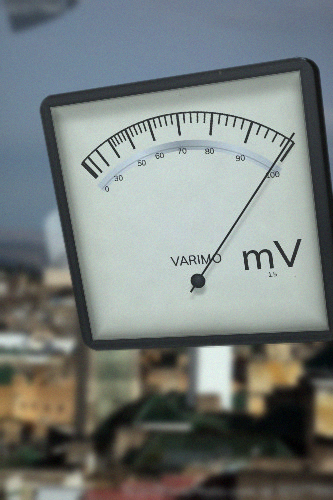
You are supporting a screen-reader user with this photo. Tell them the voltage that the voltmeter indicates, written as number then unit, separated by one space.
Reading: 99 mV
